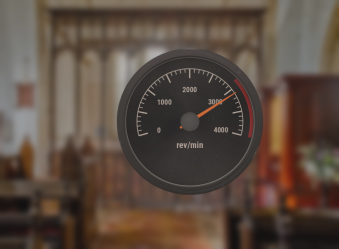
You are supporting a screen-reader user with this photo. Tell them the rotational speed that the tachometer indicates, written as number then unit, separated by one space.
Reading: 3100 rpm
